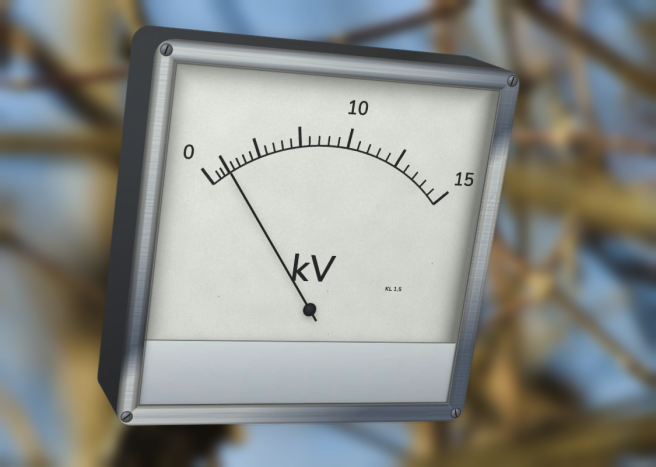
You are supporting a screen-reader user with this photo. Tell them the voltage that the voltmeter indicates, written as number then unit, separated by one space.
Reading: 2.5 kV
